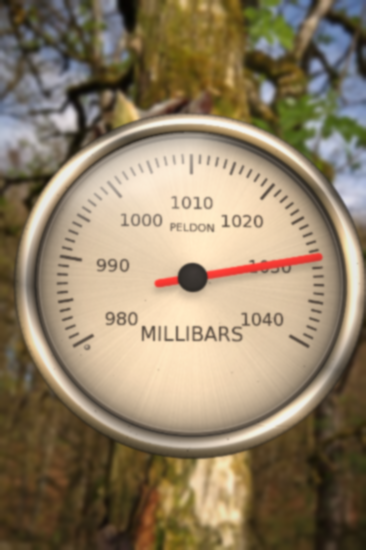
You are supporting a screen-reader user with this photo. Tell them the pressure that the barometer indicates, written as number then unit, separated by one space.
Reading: 1030 mbar
